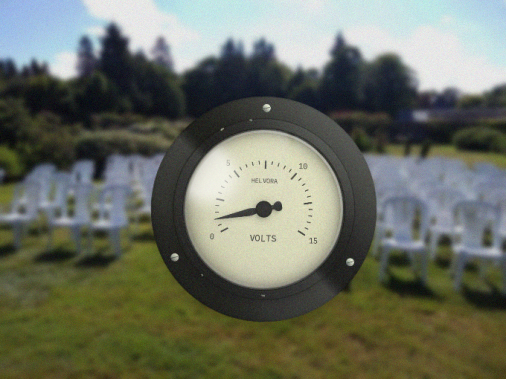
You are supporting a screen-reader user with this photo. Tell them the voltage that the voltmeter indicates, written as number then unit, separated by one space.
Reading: 1 V
